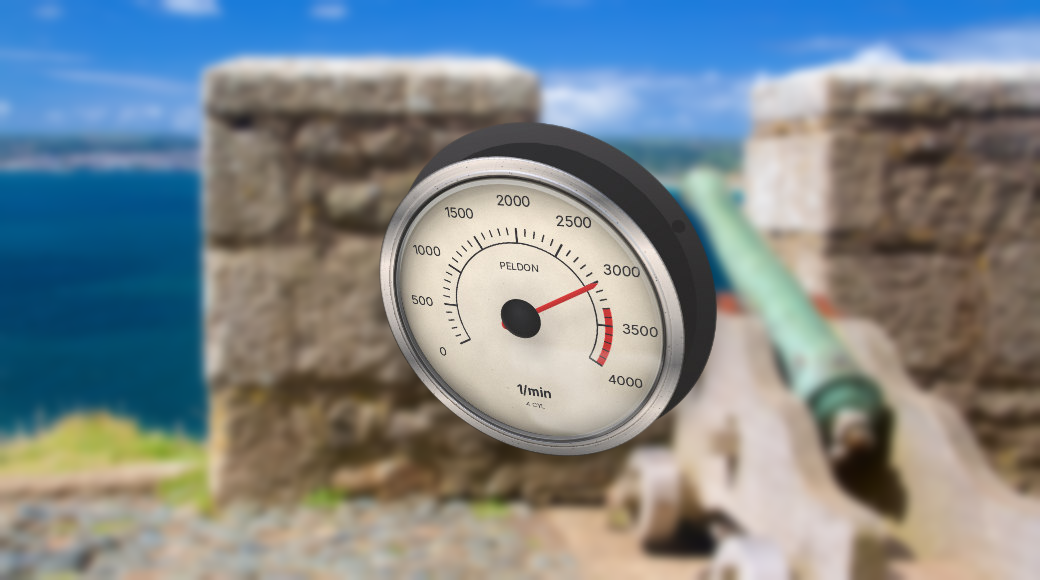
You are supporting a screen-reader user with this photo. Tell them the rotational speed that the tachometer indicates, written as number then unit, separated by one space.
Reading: 3000 rpm
